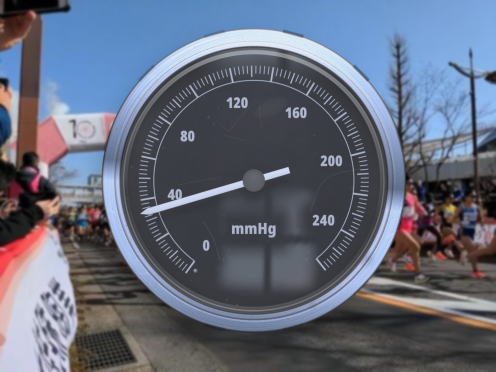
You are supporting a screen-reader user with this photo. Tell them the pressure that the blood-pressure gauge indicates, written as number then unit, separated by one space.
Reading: 34 mmHg
